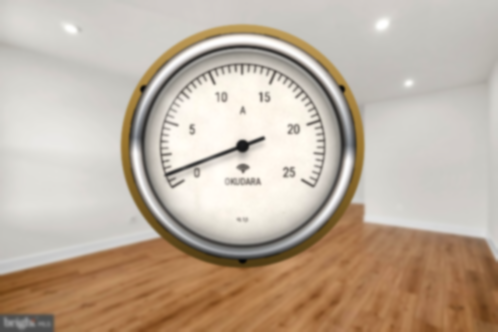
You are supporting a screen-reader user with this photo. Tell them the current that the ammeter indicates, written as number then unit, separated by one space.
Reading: 1 A
